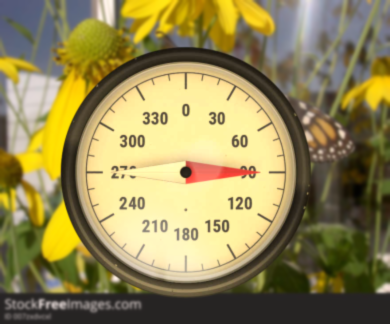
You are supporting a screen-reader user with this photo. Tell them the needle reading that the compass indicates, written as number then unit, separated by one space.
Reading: 90 °
